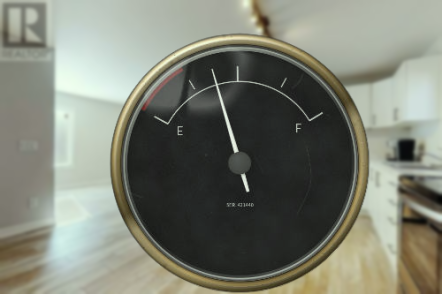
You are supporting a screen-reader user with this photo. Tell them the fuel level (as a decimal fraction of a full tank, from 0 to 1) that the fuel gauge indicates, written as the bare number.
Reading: 0.375
